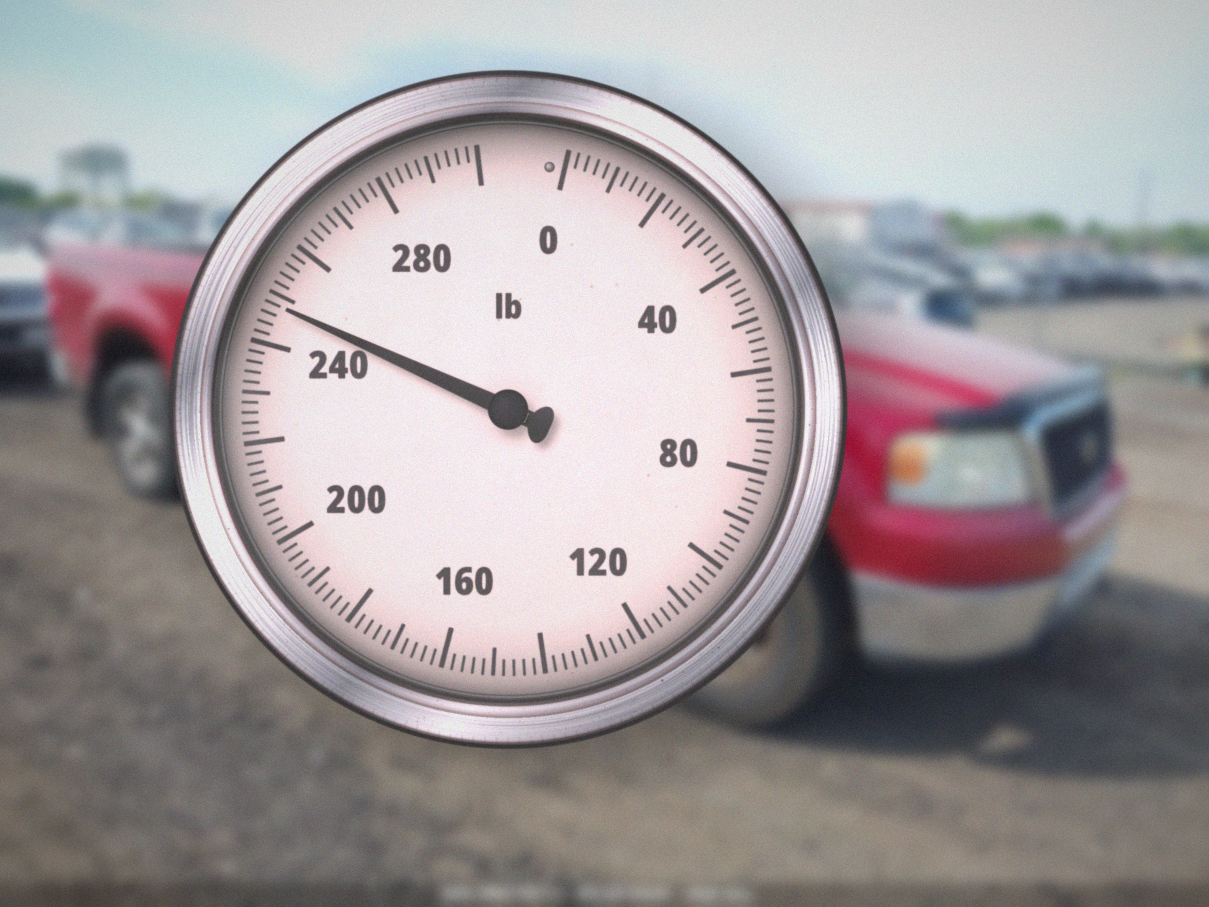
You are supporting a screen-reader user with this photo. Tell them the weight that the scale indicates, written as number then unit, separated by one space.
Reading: 248 lb
